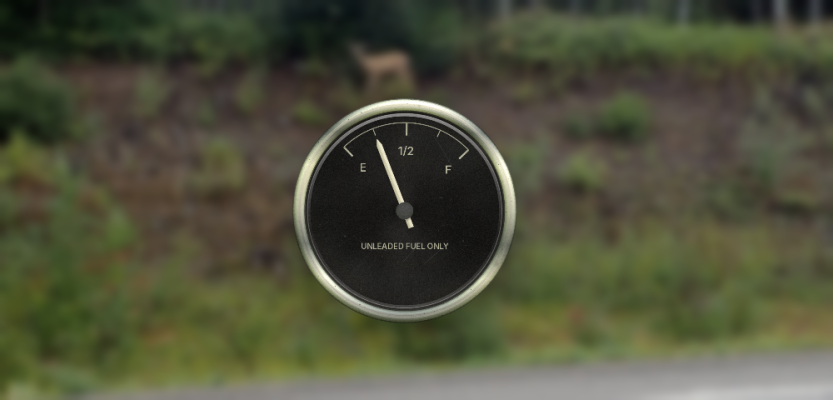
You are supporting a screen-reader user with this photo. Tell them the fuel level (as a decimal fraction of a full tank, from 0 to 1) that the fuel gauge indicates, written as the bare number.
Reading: 0.25
